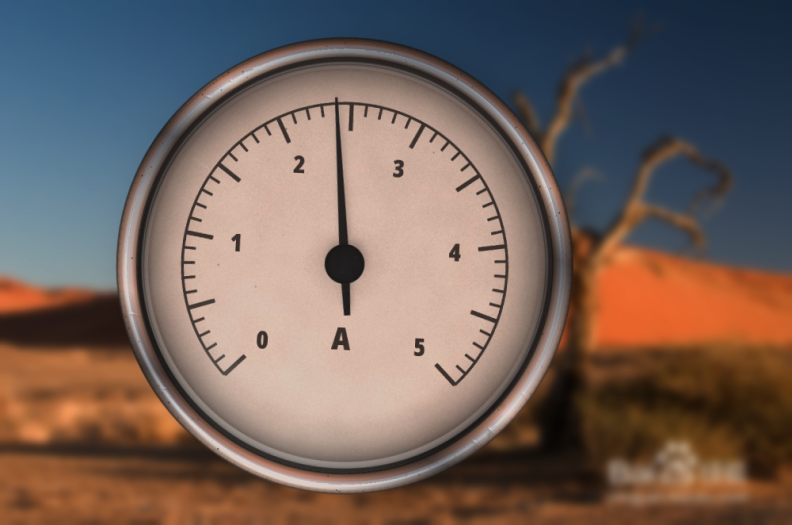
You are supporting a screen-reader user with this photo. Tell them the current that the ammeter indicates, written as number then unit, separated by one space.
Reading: 2.4 A
